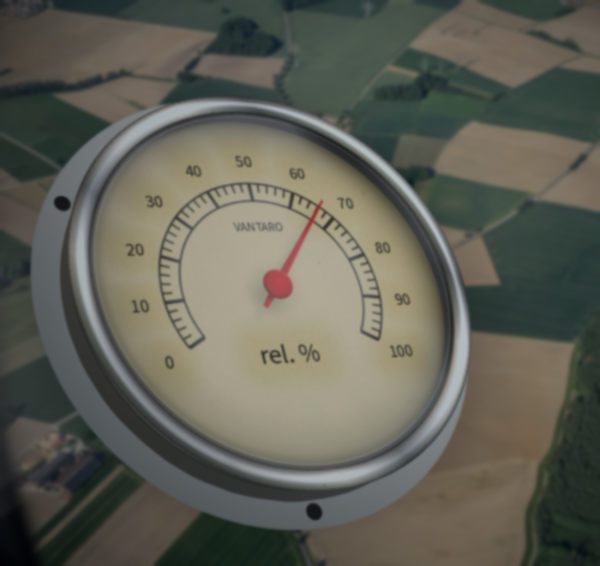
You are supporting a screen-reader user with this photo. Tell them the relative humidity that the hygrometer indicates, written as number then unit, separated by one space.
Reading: 66 %
